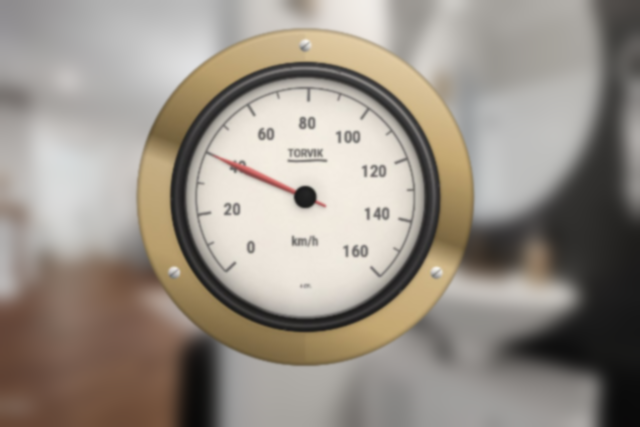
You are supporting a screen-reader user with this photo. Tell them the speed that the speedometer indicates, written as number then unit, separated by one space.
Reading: 40 km/h
